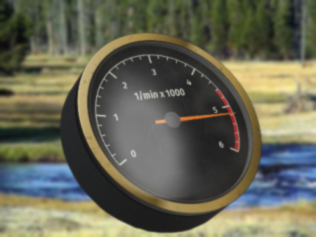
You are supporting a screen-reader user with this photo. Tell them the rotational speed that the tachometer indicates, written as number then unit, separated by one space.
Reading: 5200 rpm
